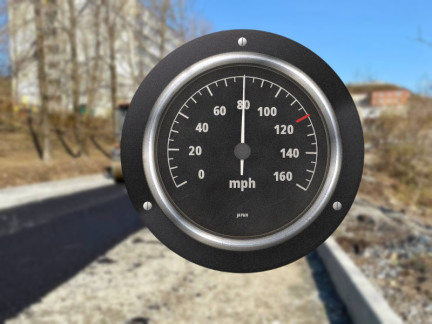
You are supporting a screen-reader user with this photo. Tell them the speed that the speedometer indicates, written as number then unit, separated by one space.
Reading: 80 mph
